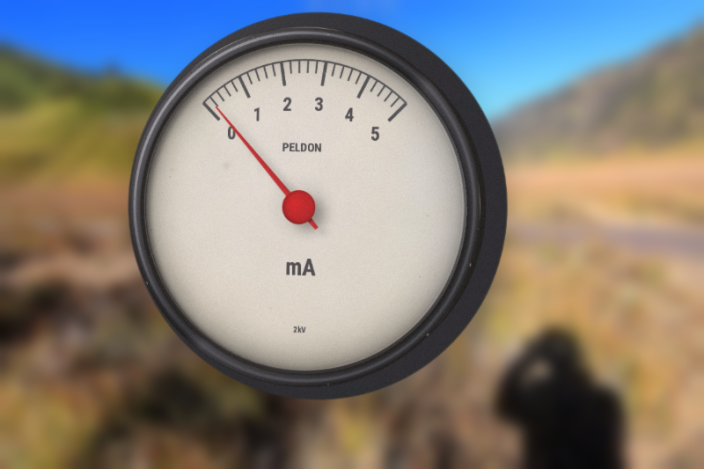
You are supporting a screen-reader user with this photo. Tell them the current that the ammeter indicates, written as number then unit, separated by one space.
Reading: 0.2 mA
